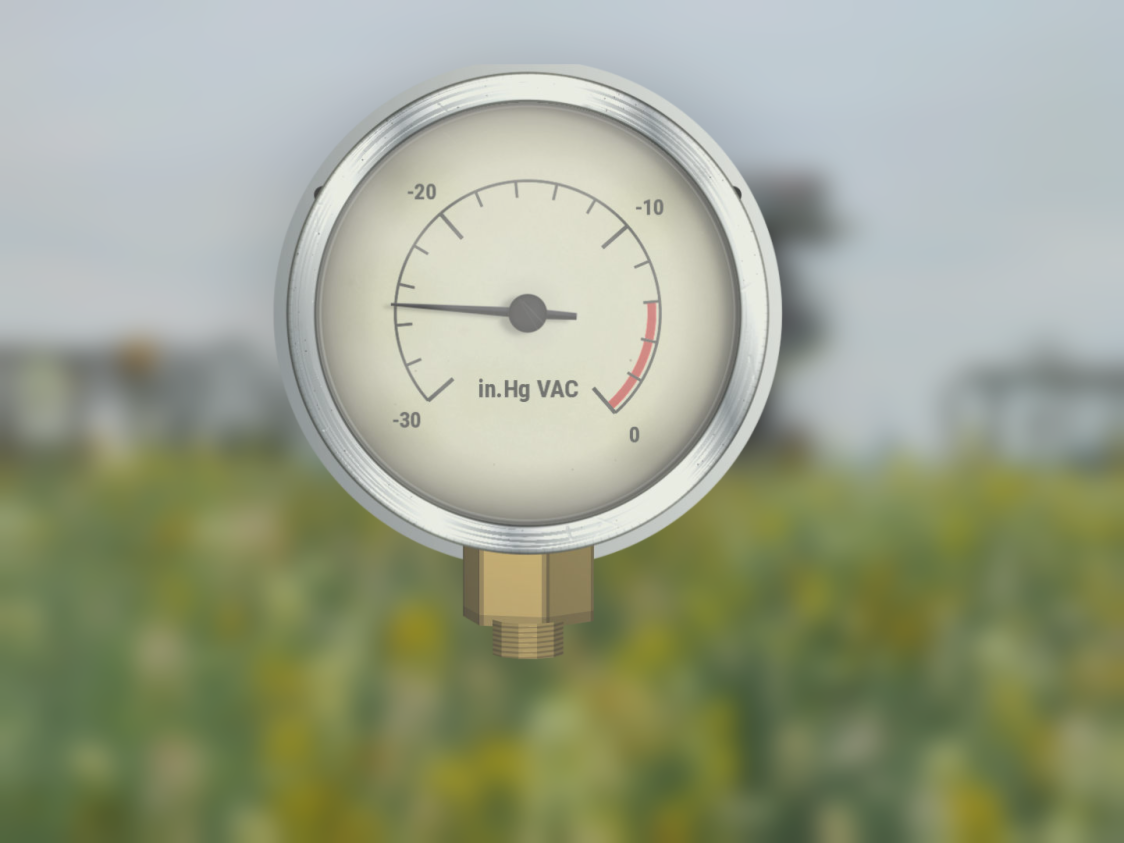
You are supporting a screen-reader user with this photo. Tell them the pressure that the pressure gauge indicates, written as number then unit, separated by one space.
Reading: -25 inHg
